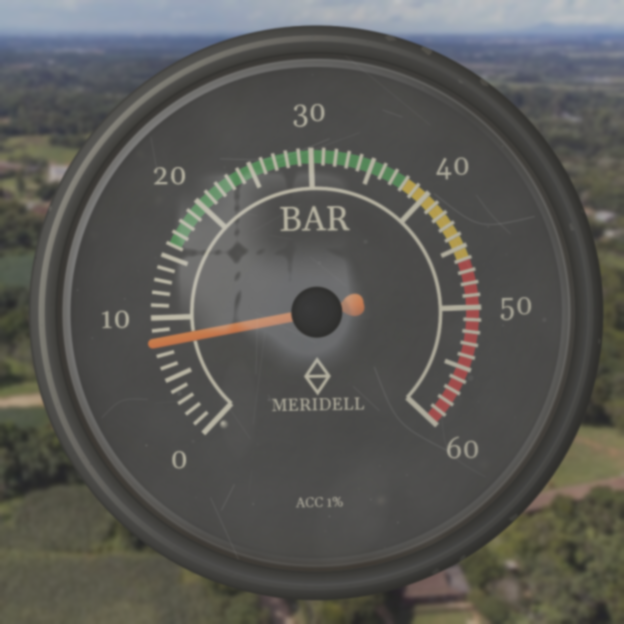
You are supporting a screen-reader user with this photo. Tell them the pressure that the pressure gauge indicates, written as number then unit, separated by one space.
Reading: 8 bar
